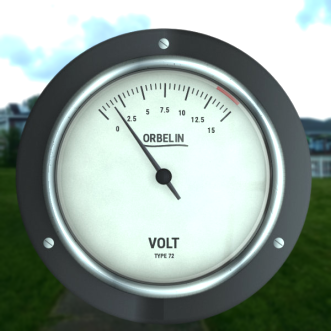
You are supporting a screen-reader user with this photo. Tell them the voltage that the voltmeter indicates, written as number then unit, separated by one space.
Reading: 1.5 V
